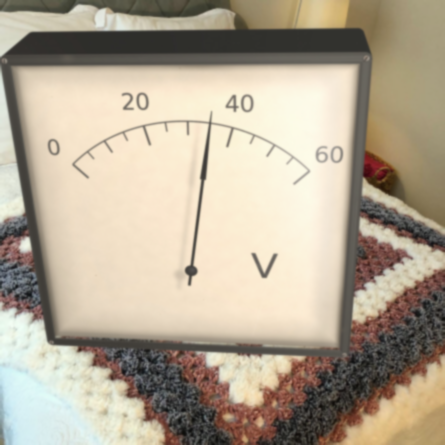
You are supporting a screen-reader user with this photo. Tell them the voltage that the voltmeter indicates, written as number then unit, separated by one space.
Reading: 35 V
